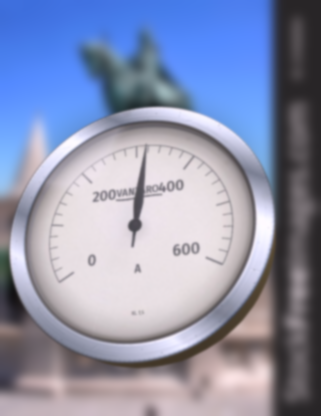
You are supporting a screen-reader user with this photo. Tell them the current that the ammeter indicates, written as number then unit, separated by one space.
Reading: 320 A
